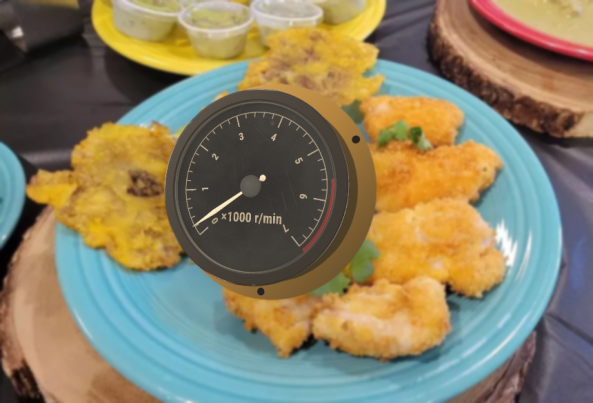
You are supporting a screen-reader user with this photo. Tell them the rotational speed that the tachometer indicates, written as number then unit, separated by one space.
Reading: 200 rpm
